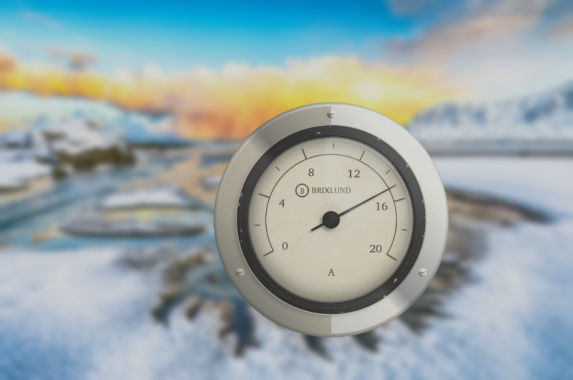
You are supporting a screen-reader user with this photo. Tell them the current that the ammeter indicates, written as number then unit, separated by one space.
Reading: 15 A
